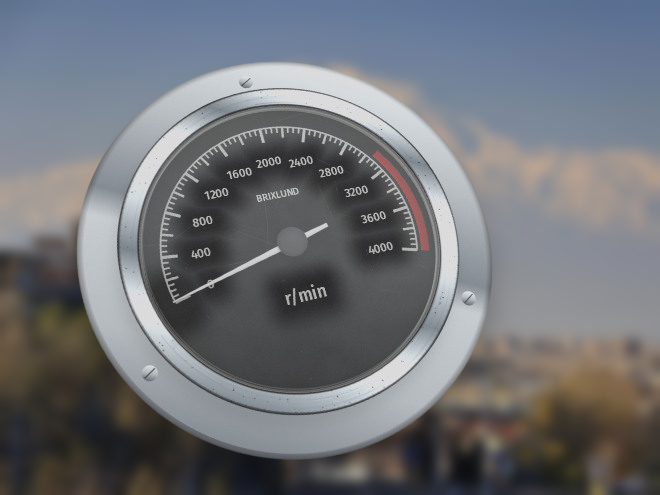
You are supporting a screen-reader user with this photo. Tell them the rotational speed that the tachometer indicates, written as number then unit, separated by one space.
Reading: 0 rpm
